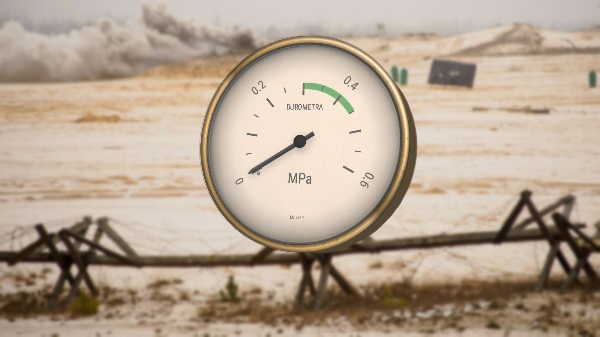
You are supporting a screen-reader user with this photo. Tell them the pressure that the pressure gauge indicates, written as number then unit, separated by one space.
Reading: 0 MPa
